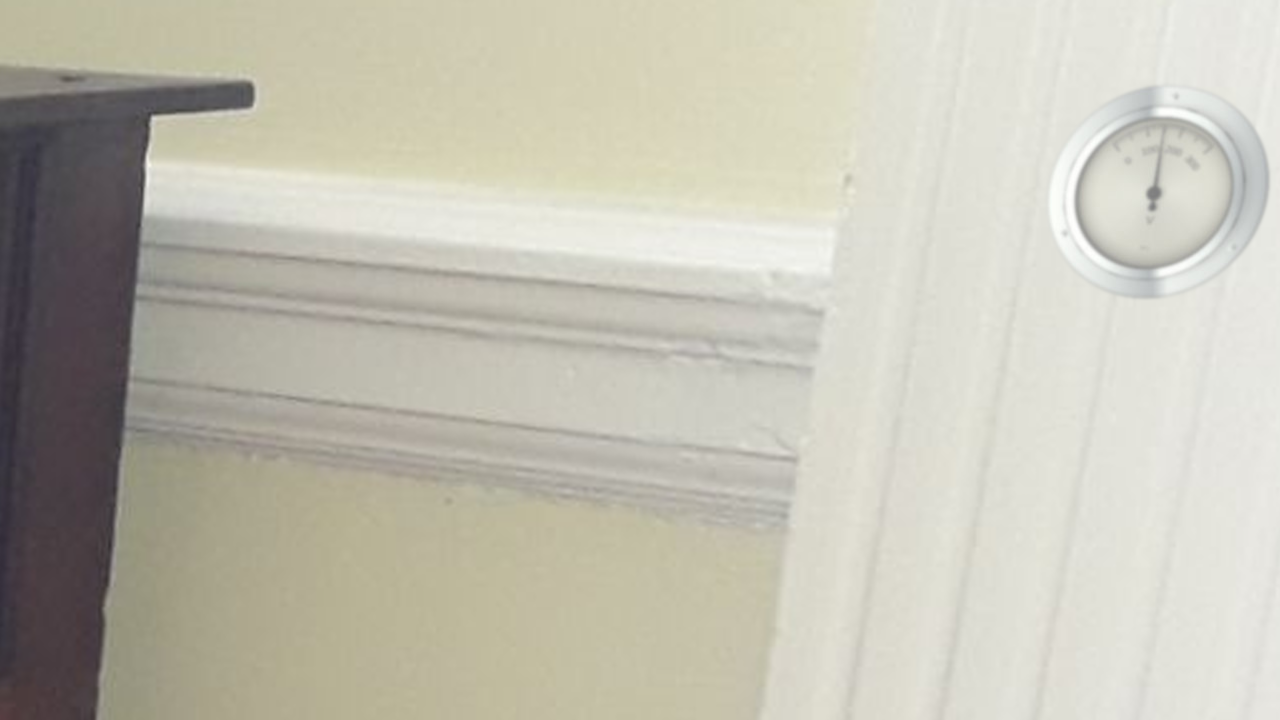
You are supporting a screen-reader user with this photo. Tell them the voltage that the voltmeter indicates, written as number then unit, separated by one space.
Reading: 150 V
